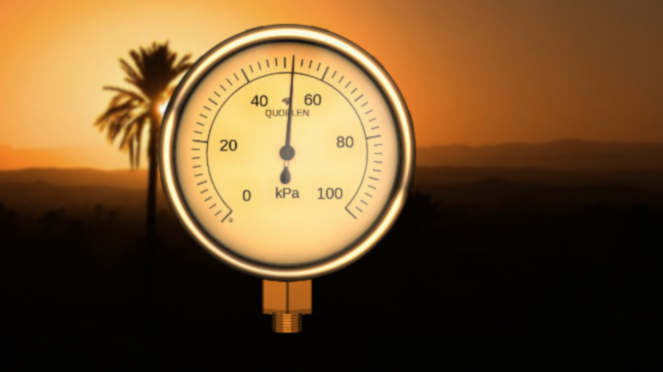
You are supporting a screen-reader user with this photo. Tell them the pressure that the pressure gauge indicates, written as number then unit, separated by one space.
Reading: 52 kPa
